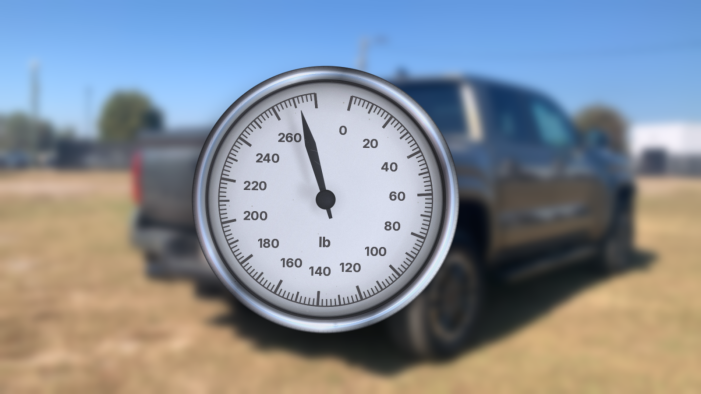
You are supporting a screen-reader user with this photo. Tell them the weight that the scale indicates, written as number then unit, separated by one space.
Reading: 272 lb
